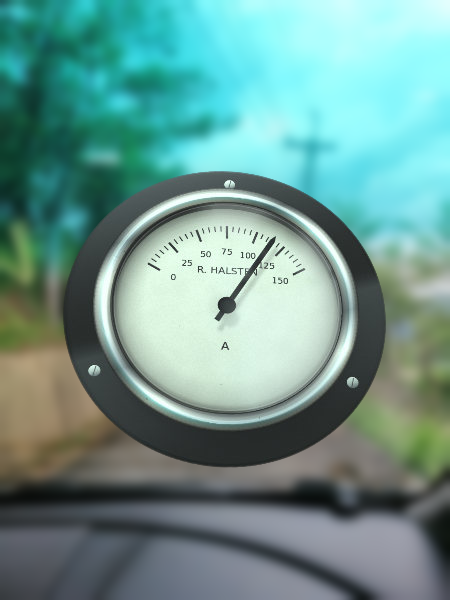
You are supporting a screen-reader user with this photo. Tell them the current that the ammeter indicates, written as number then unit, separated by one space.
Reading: 115 A
